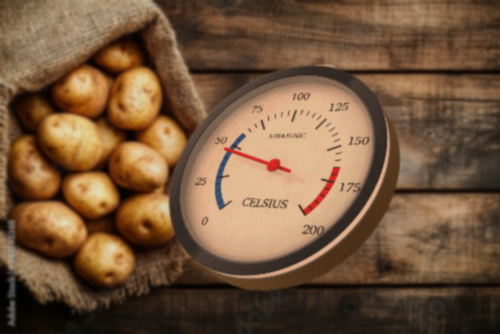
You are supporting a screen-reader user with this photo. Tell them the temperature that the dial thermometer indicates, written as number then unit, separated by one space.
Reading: 45 °C
